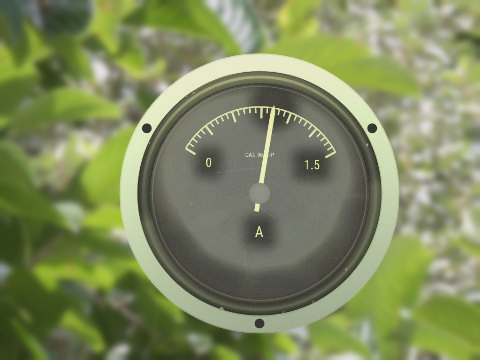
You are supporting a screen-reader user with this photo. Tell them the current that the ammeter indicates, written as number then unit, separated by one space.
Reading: 0.85 A
